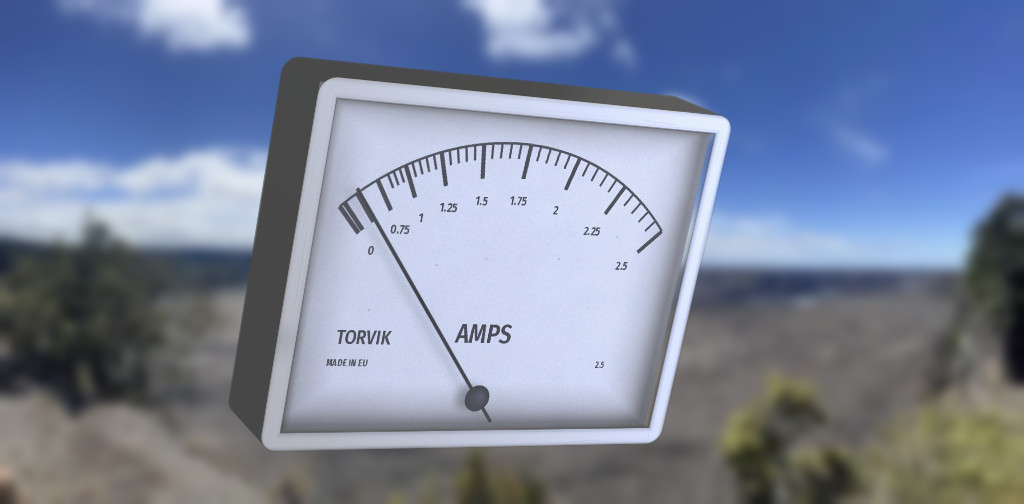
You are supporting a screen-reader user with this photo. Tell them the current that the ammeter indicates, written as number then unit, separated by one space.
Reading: 0.5 A
